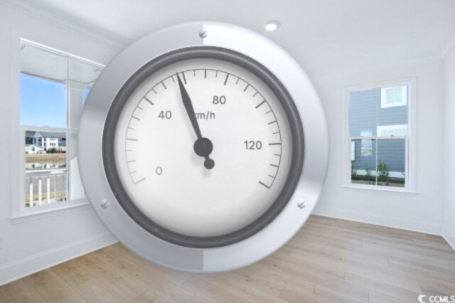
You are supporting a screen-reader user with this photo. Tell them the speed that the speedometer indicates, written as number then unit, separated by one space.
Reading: 57.5 km/h
